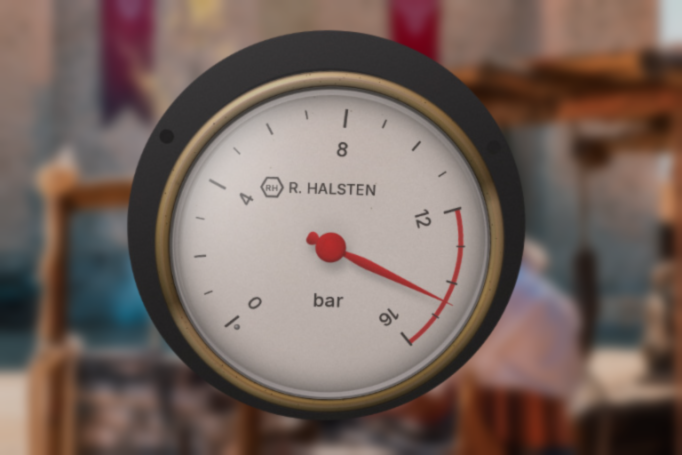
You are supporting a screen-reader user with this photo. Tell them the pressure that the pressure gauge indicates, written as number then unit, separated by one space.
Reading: 14.5 bar
